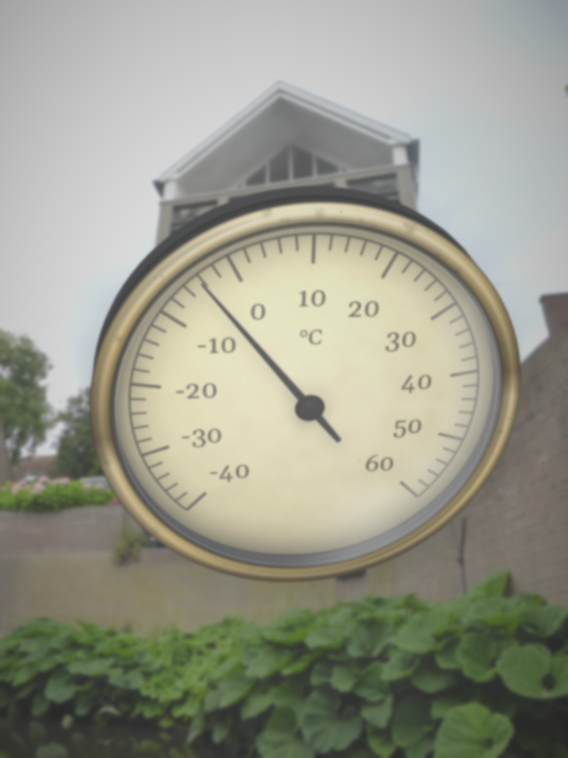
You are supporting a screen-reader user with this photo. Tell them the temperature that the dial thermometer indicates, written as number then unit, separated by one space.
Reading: -4 °C
